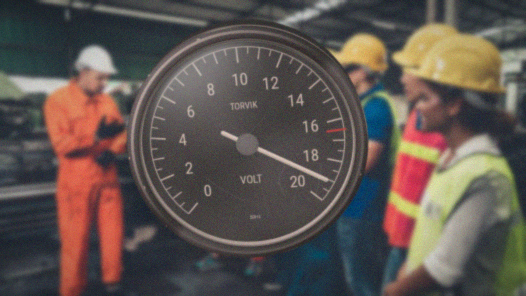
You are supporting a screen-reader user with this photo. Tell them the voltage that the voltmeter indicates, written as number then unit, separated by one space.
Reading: 19 V
